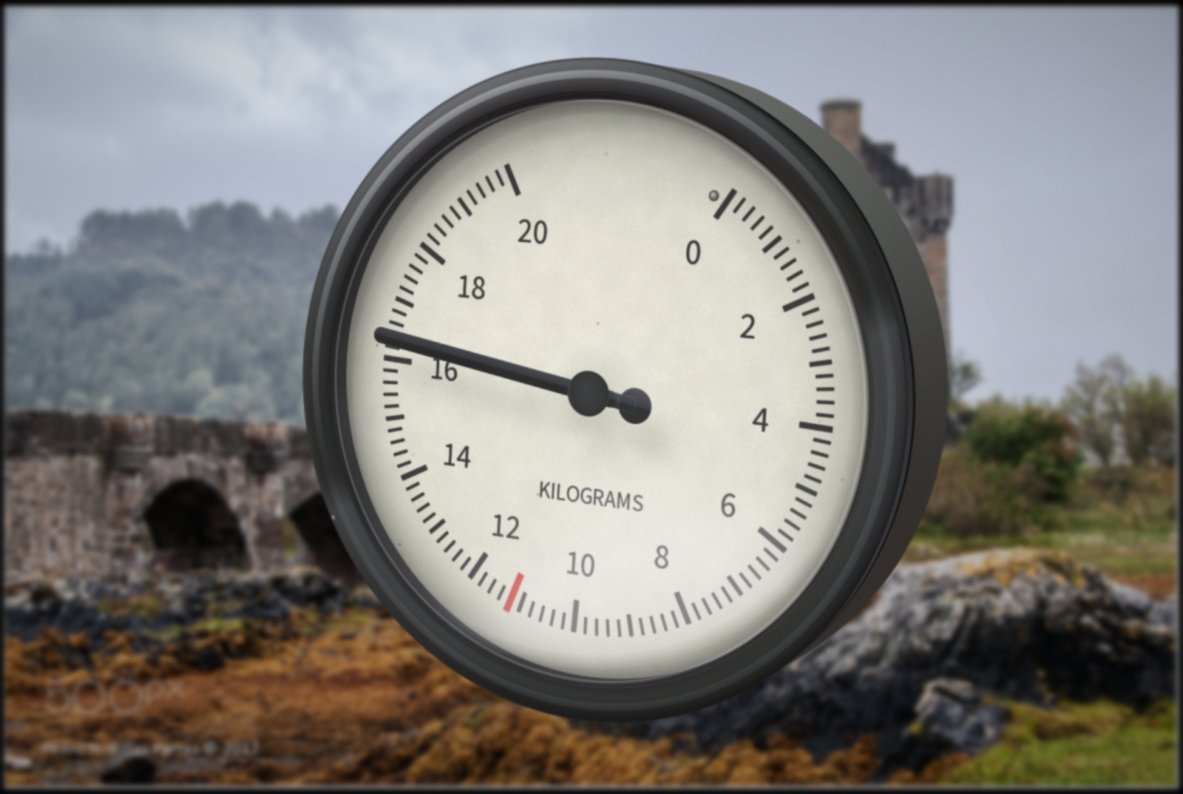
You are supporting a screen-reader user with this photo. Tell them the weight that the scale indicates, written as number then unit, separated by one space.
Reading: 16.4 kg
